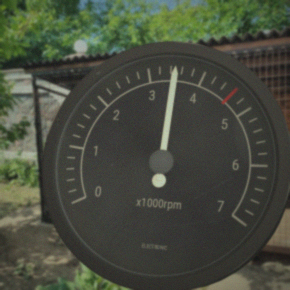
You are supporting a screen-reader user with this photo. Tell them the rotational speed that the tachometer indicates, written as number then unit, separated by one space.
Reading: 3500 rpm
